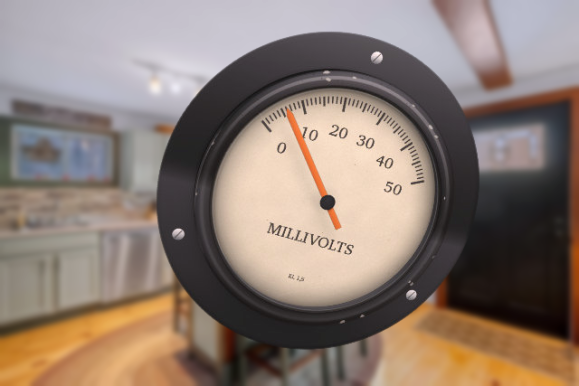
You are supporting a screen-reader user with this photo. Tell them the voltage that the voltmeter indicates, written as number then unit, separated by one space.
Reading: 6 mV
